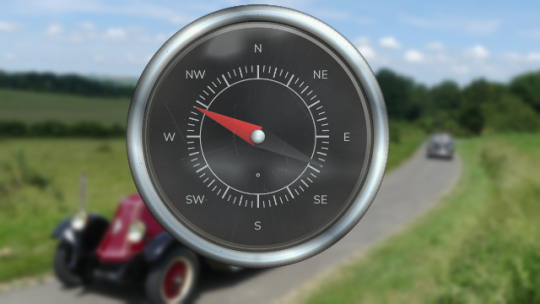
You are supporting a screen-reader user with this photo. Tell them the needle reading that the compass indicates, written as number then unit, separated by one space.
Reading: 295 °
